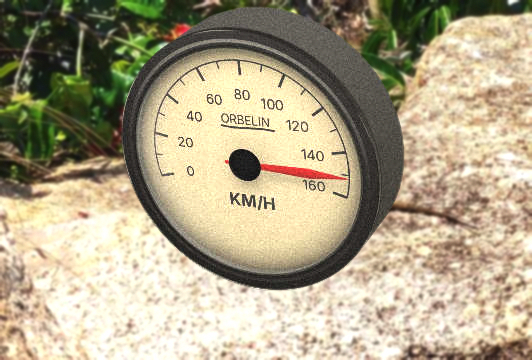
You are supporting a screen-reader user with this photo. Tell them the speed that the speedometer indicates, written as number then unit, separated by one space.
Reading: 150 km/h
